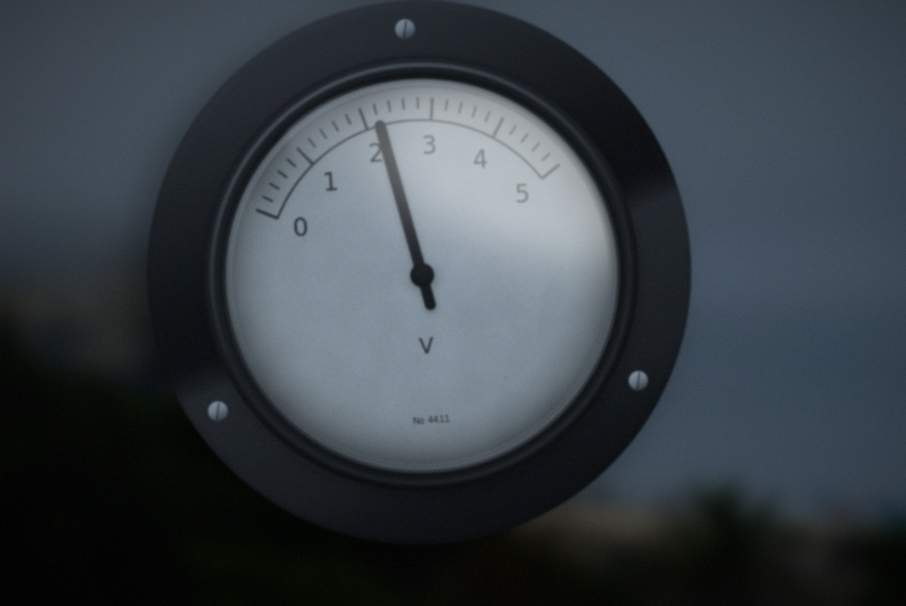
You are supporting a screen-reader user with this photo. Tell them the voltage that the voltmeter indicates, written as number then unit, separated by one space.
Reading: 2.2 V
